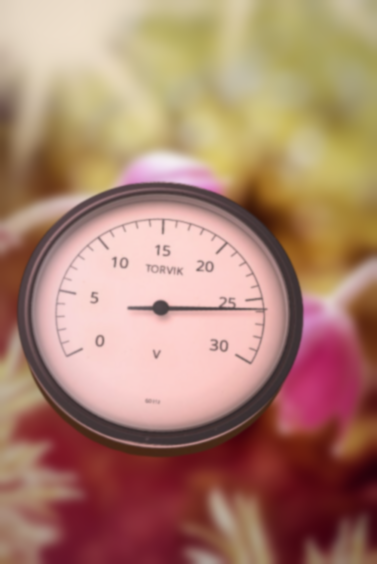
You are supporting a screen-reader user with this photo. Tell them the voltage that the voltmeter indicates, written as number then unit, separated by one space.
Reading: 26 V
